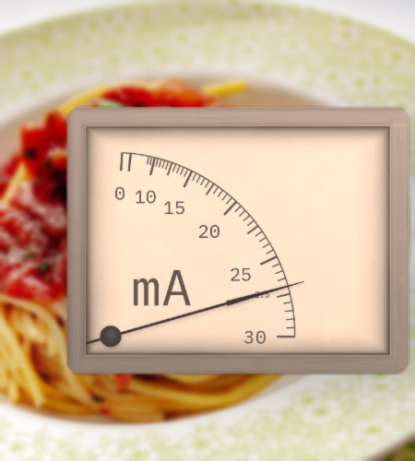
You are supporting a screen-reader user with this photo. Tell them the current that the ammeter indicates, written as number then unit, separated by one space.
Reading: 27 mA
